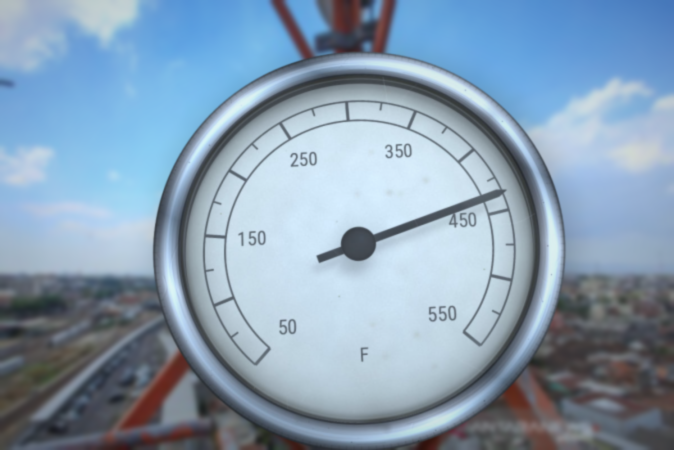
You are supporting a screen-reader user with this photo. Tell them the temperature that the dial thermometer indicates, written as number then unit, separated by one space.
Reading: 437.5 °F
